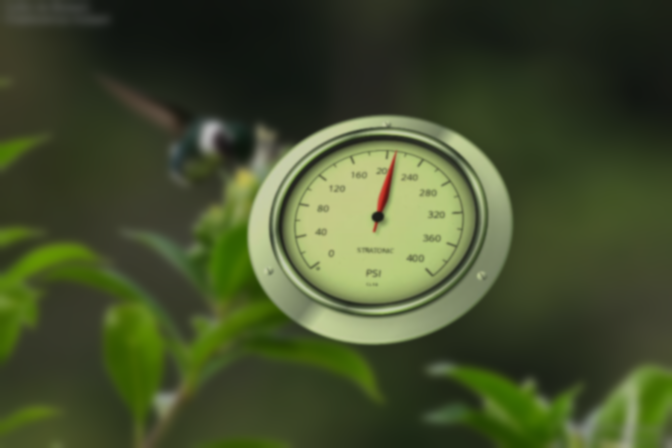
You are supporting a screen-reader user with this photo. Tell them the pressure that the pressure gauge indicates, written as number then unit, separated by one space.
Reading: 210 psi
